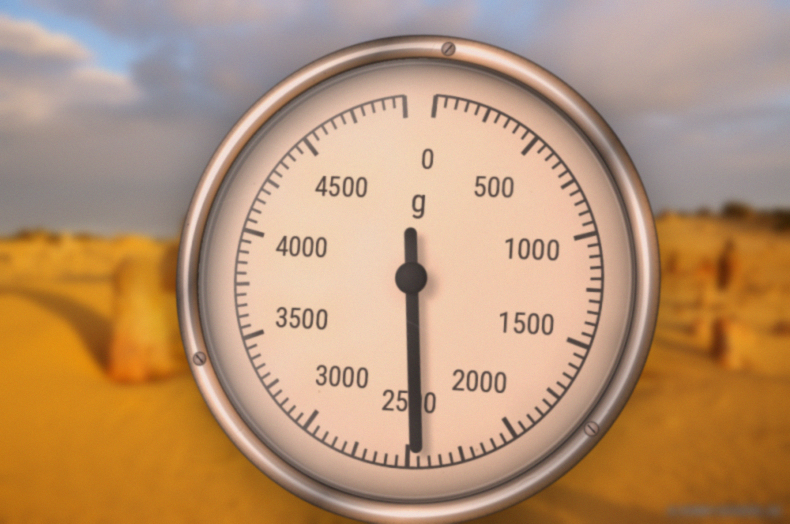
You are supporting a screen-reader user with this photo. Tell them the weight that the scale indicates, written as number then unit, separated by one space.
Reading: 2450 g
